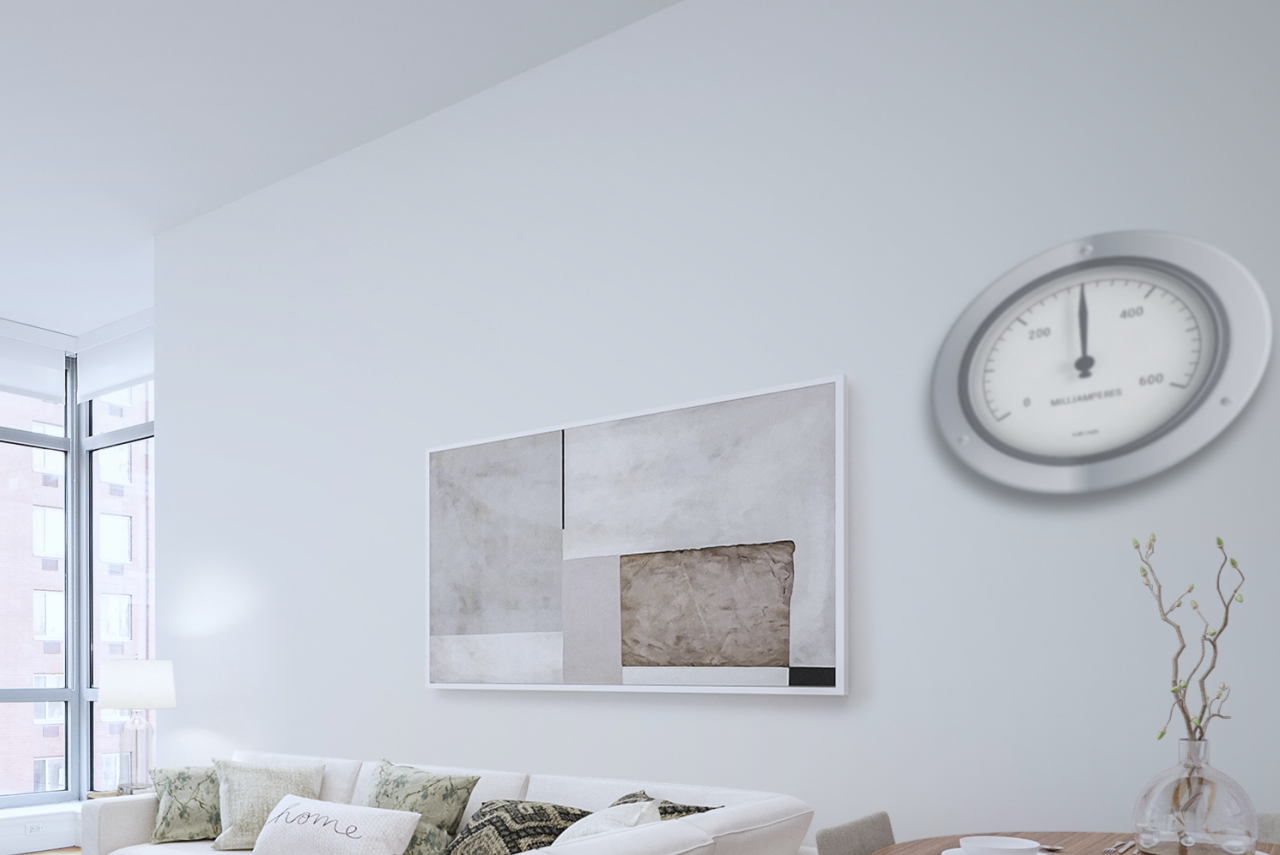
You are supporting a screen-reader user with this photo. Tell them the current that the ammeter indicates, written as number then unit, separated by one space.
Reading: 300 mA
